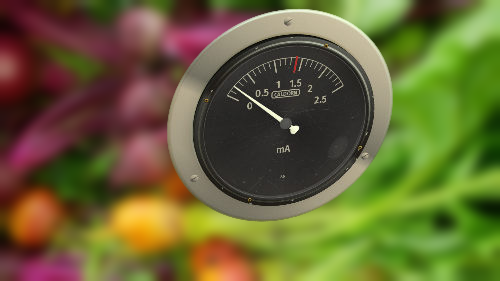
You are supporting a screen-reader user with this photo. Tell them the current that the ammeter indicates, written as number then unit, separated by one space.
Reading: 0.2 mA
